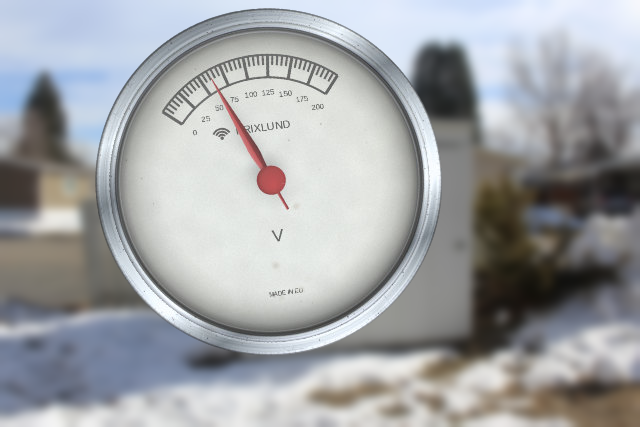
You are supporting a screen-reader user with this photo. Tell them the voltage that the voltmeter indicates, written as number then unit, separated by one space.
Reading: 60 V
